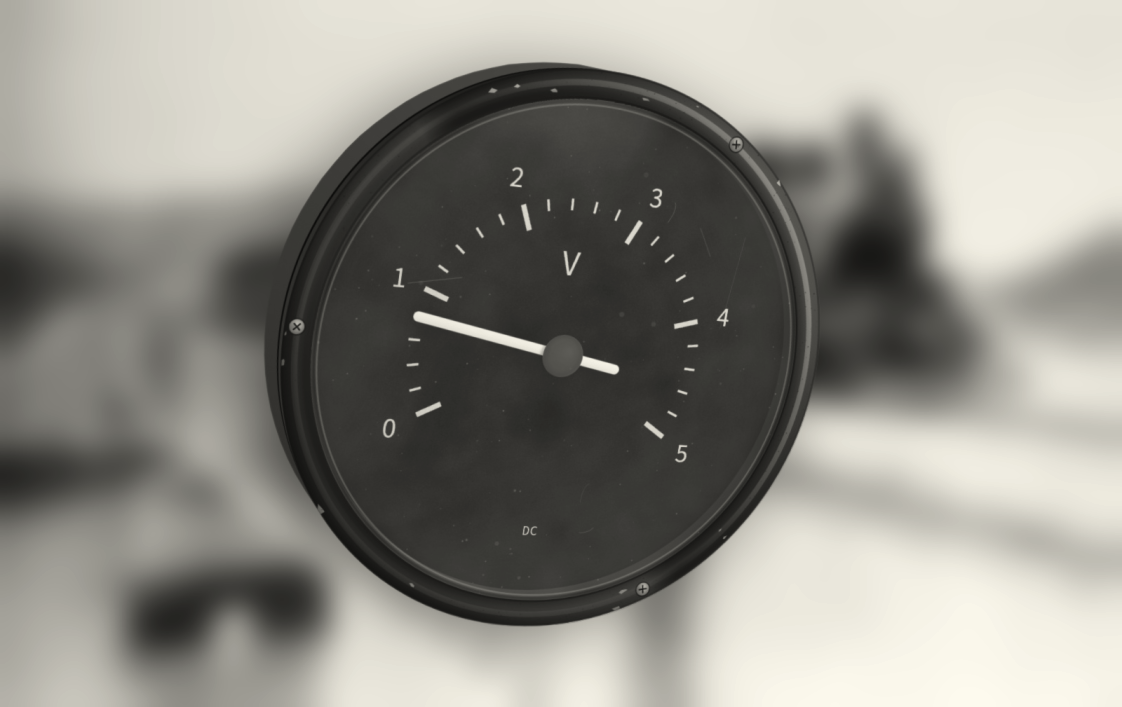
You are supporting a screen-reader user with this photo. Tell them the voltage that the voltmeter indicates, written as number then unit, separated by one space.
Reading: 0.8 V
